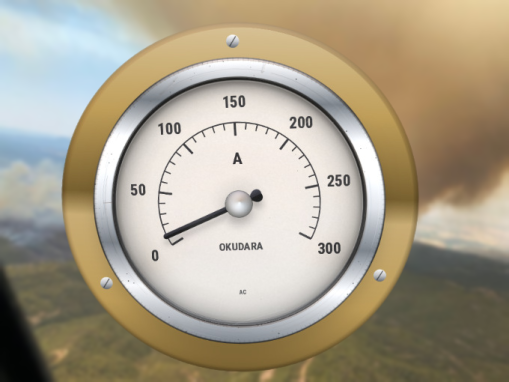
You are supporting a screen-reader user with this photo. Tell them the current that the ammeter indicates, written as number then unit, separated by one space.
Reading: 10 A
